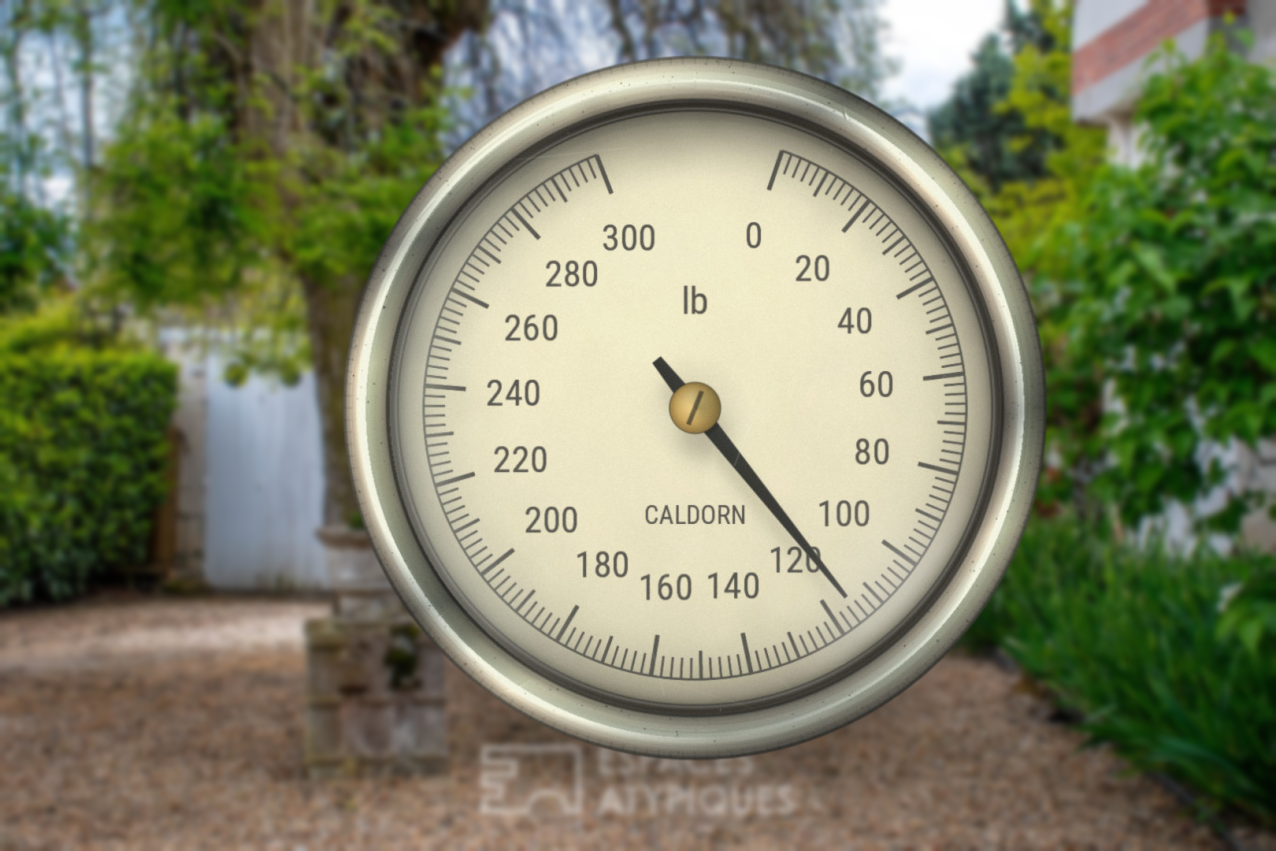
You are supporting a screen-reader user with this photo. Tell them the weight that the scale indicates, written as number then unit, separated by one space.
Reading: 115 lb
